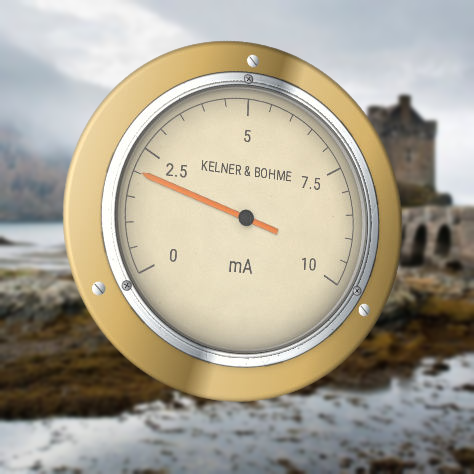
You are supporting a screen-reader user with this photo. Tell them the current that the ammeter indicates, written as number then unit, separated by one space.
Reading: 2 mA
